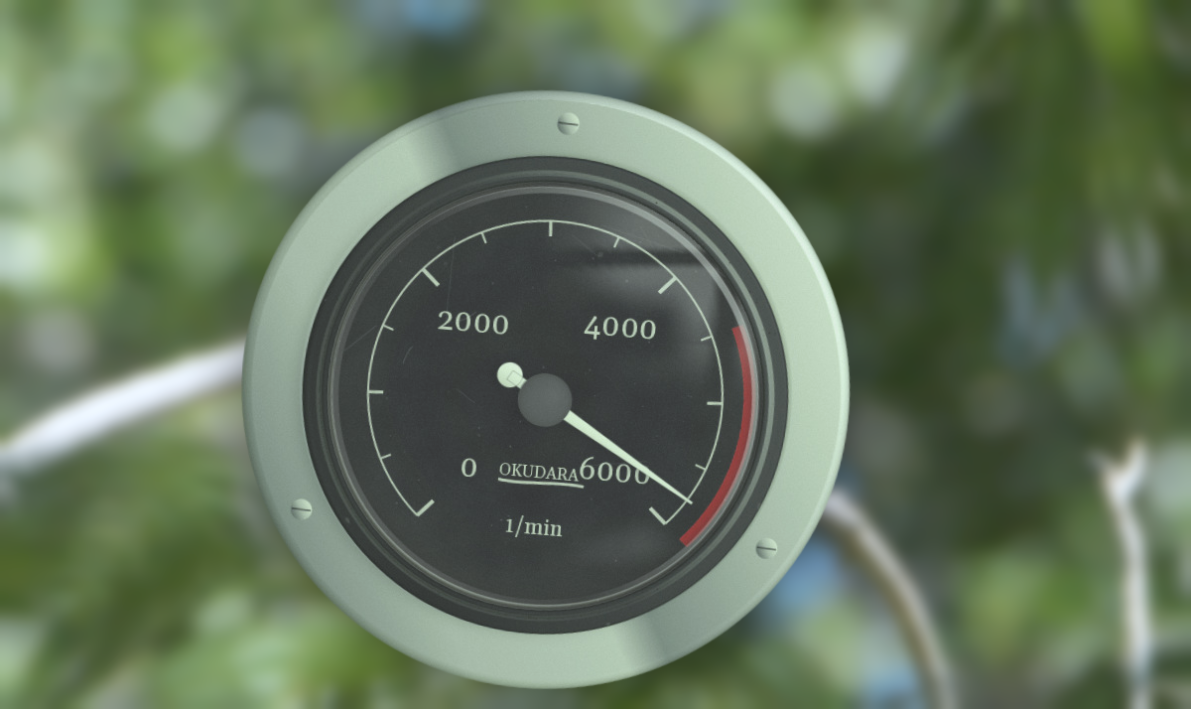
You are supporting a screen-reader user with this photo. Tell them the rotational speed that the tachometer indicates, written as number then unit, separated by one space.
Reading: 5750 rpm
